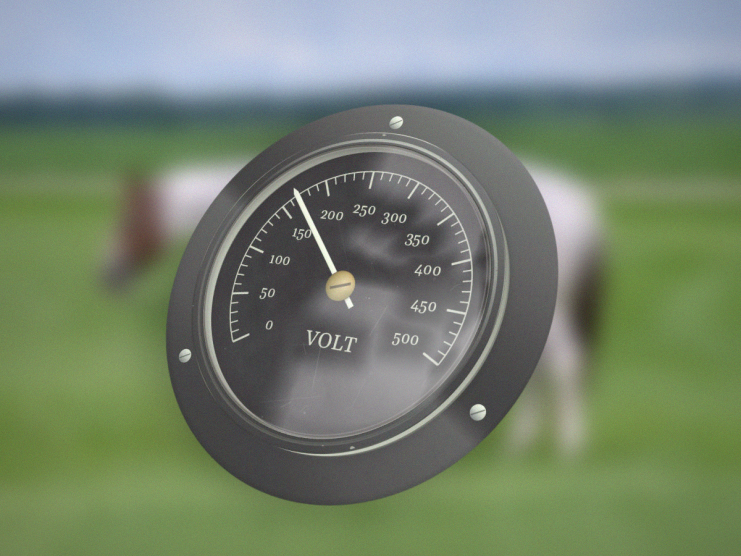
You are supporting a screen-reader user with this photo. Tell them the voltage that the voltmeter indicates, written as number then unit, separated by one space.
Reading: 170 V
